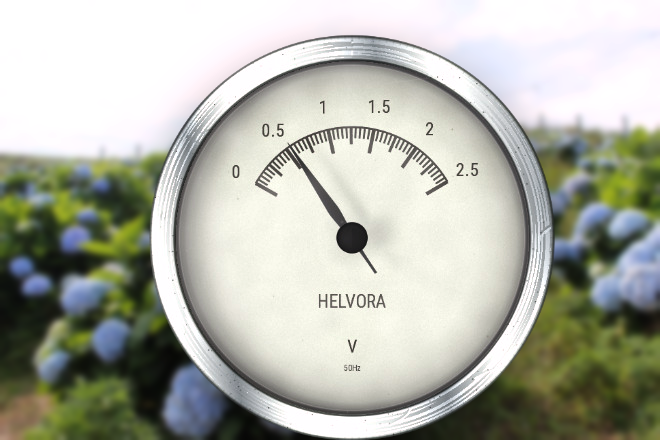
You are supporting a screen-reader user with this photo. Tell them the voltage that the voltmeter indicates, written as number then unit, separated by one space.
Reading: 0.55 V
